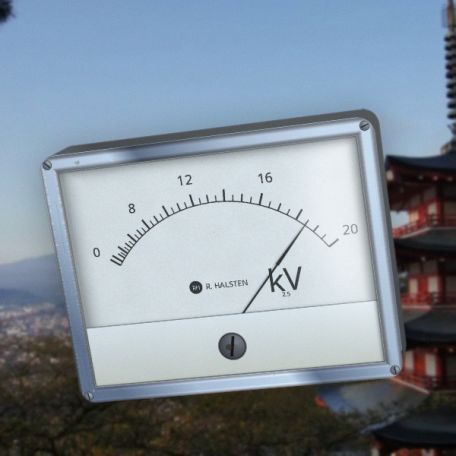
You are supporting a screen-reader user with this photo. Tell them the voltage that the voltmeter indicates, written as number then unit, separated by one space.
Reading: 18.5 kV
